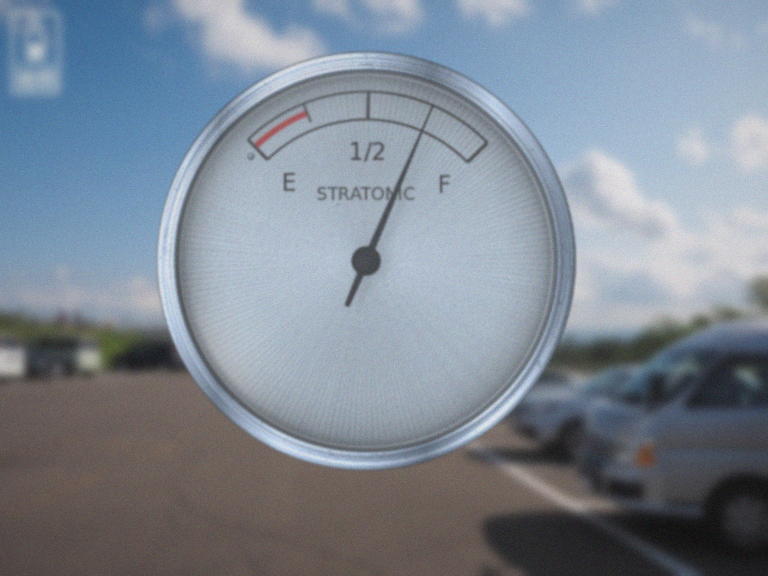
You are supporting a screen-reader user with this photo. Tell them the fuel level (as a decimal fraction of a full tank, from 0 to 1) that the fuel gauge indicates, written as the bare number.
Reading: 0.75
